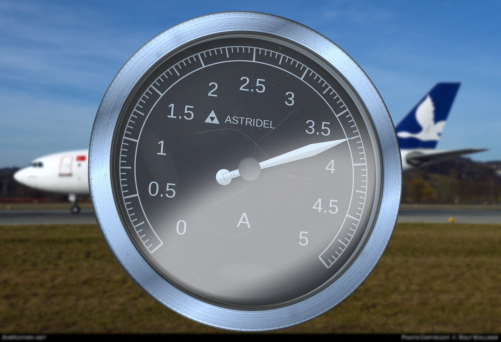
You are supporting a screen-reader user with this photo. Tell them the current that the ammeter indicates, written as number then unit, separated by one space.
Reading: 3.75 A
